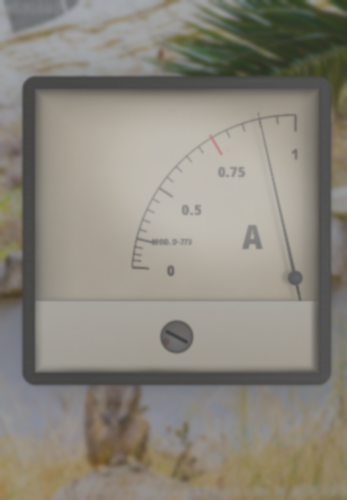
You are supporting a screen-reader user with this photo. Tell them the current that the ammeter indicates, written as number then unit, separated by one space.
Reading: 0.9 A
